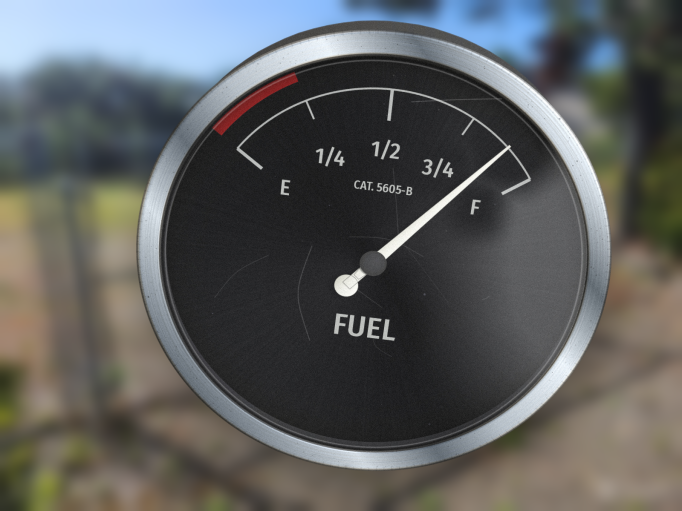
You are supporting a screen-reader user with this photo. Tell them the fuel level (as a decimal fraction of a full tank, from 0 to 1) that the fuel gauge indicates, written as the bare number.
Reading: 0.875
